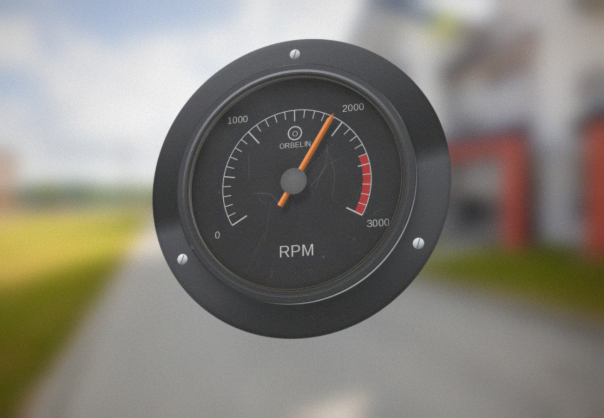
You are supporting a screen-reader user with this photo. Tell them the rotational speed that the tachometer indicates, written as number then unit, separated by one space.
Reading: 1900 rpm
